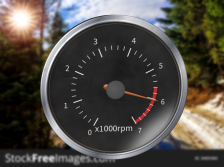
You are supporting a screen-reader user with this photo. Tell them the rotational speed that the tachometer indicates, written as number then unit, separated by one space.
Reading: 6000 rpm
